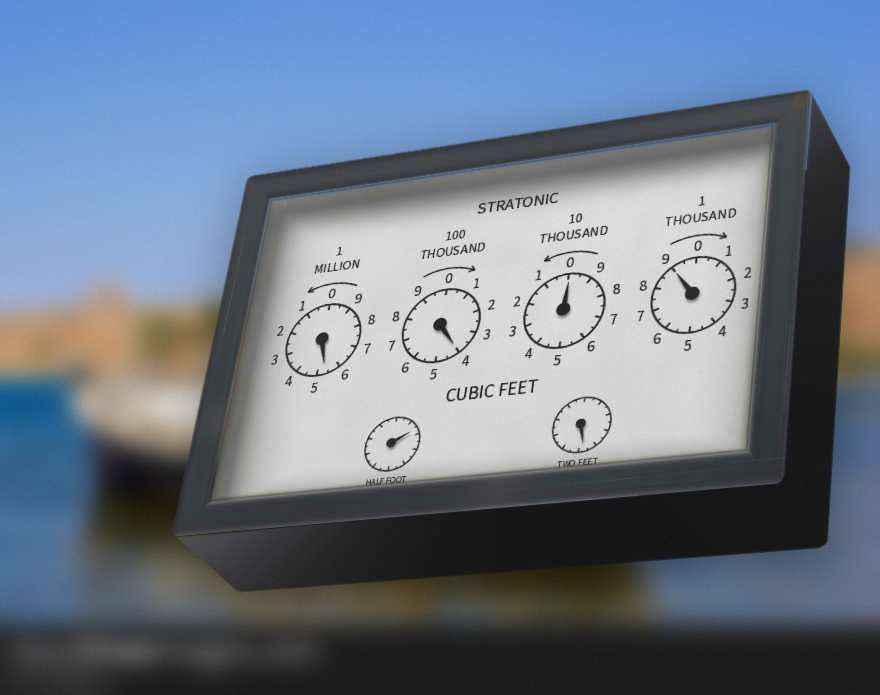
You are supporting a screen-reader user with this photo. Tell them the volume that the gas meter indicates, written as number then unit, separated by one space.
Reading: 539900 ft³
